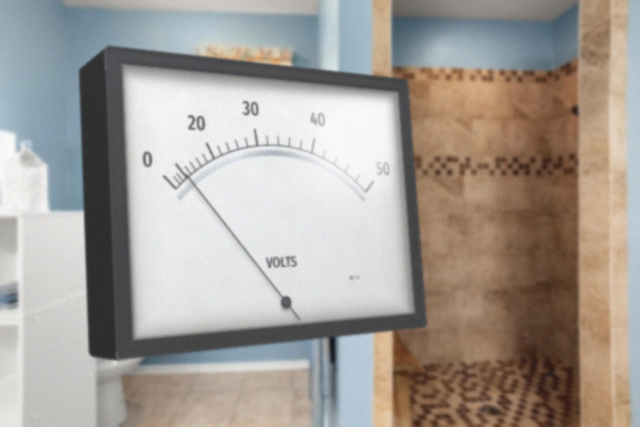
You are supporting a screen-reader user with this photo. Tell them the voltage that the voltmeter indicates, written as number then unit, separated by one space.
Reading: 10 V
